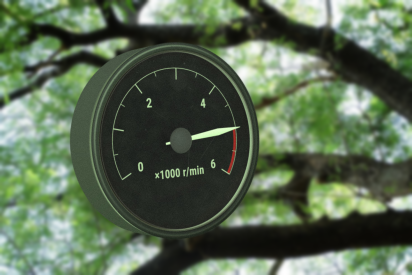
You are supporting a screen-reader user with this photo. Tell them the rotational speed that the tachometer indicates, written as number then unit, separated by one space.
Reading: 5000 rpm
